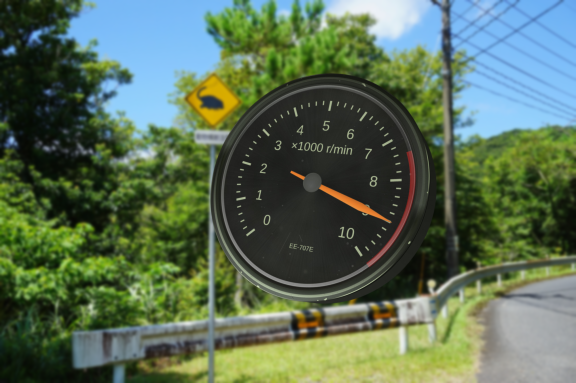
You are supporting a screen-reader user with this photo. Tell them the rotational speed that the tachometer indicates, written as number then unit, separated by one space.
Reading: 9000 rpm
